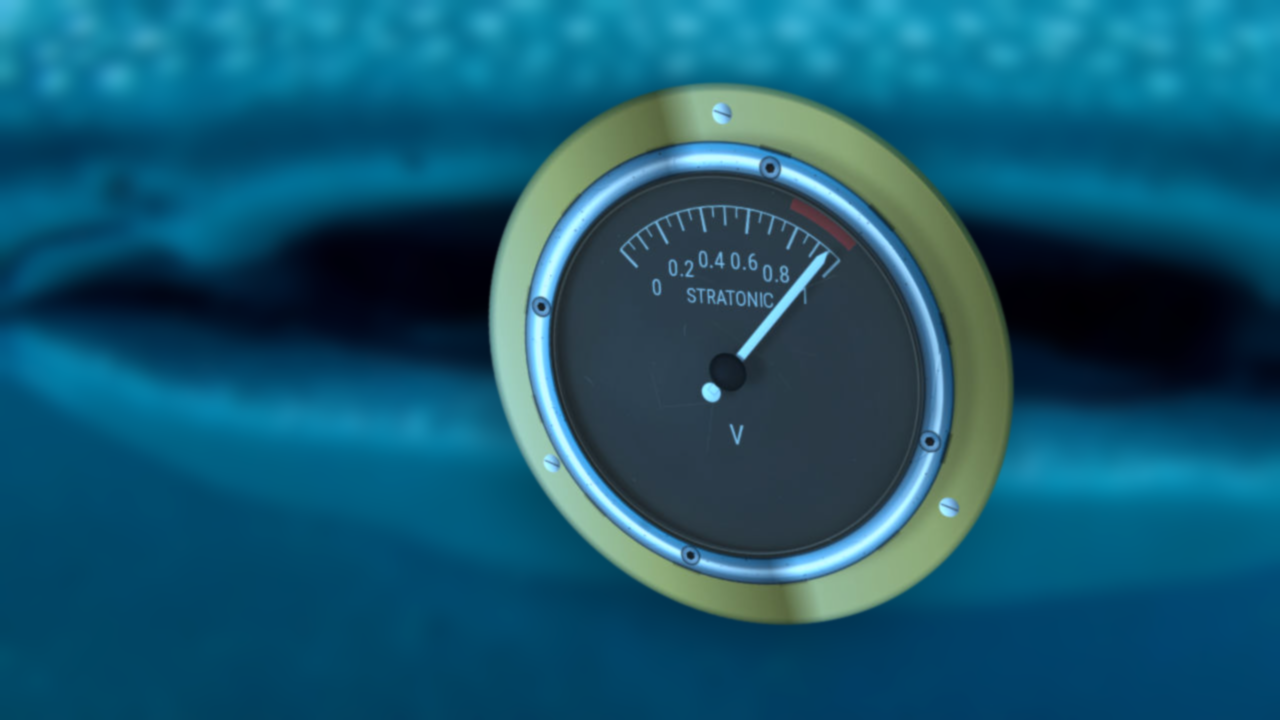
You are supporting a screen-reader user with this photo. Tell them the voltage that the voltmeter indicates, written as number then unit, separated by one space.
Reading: 0.95 V
